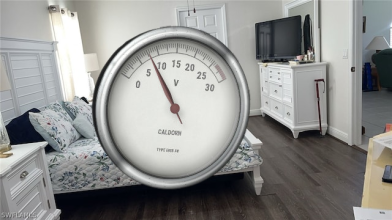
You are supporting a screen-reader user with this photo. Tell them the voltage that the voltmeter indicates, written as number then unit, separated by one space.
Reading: 7.5 V
